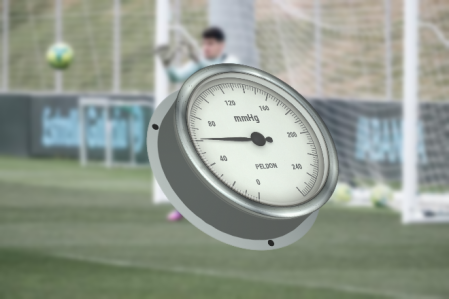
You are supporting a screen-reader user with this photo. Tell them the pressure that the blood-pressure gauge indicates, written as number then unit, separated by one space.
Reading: 60 mmHg
